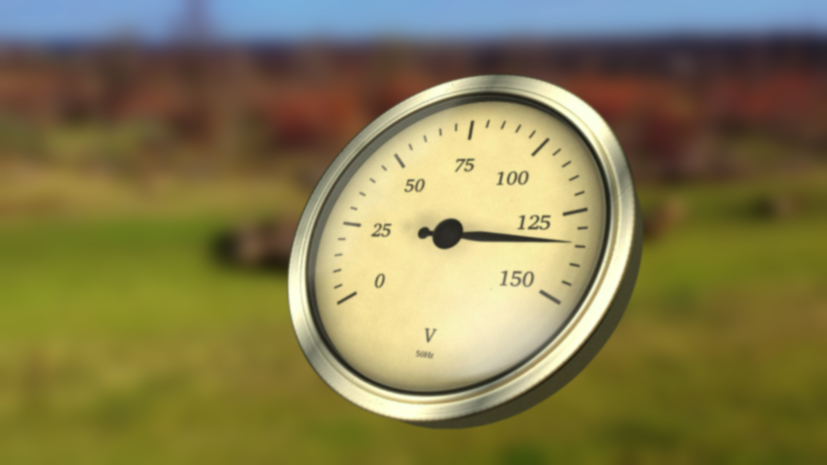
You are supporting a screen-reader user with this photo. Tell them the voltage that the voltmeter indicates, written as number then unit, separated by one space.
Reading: 135 V
